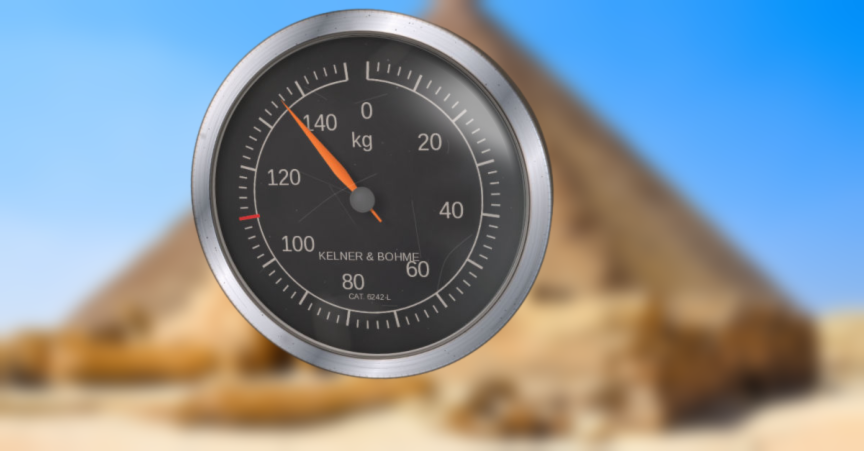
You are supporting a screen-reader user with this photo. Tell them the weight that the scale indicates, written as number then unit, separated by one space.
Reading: 136 kg
